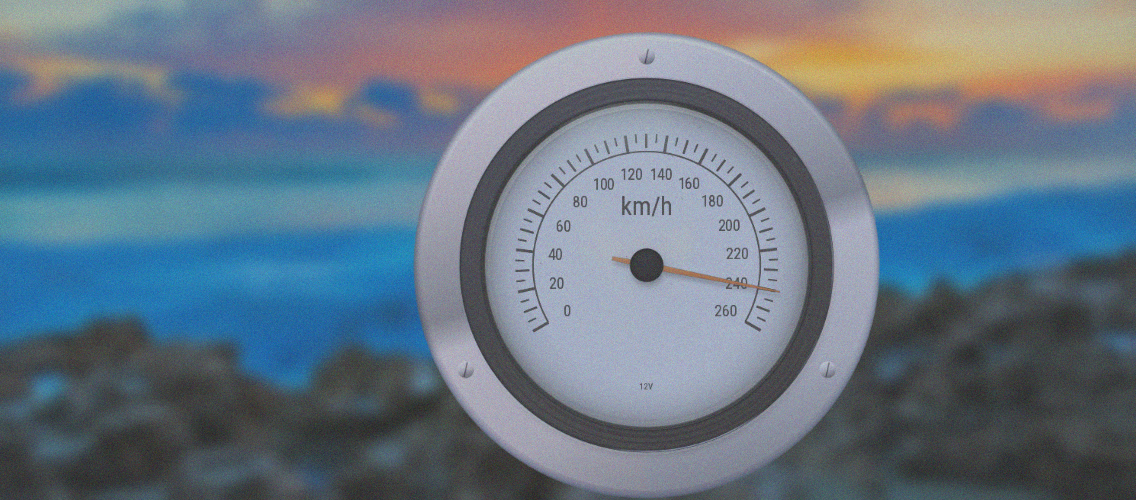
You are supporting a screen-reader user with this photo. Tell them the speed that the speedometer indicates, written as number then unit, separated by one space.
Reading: 240 km/h
